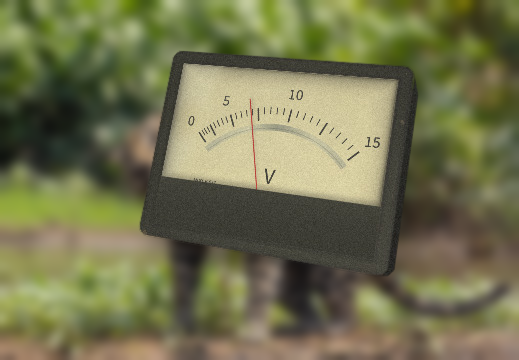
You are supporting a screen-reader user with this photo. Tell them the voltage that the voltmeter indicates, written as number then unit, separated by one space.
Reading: 7 V
